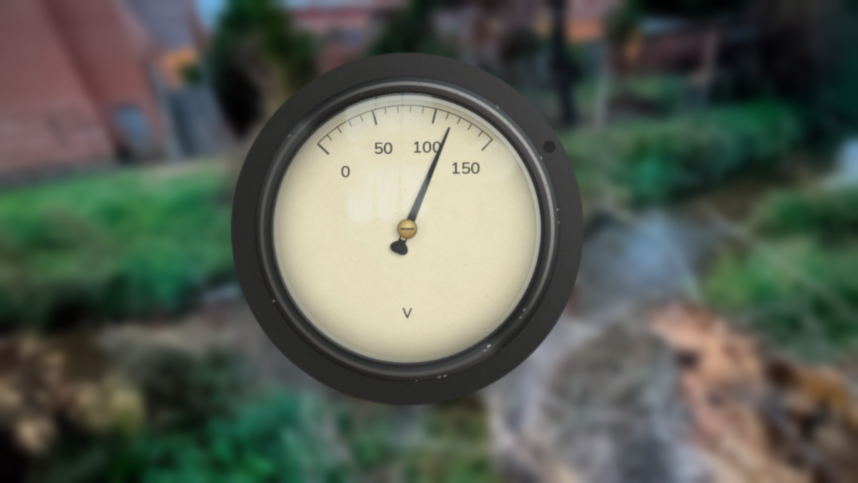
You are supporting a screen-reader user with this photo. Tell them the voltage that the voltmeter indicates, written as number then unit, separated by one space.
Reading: 115 V
